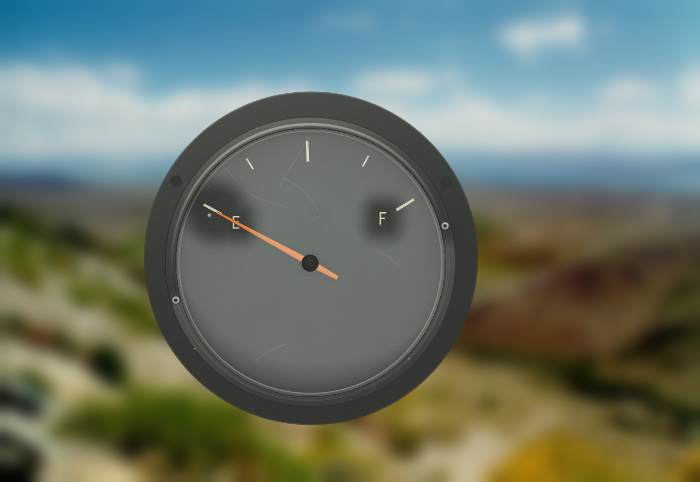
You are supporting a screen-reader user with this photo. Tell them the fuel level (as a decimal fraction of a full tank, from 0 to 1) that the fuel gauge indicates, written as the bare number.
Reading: 0
